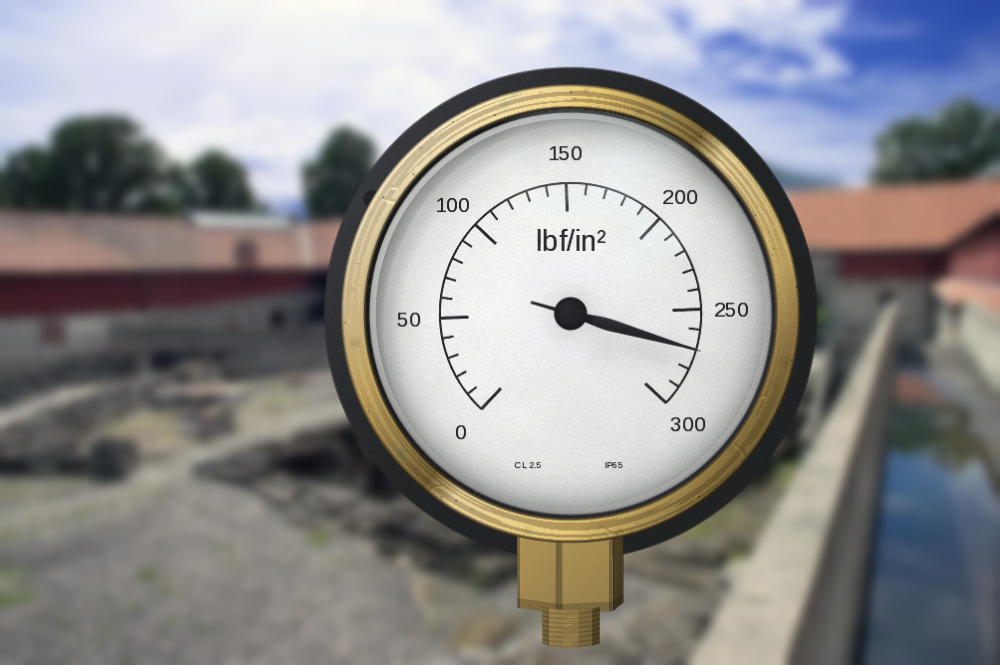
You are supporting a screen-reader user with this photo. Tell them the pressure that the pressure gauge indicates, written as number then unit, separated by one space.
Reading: 270 psi
